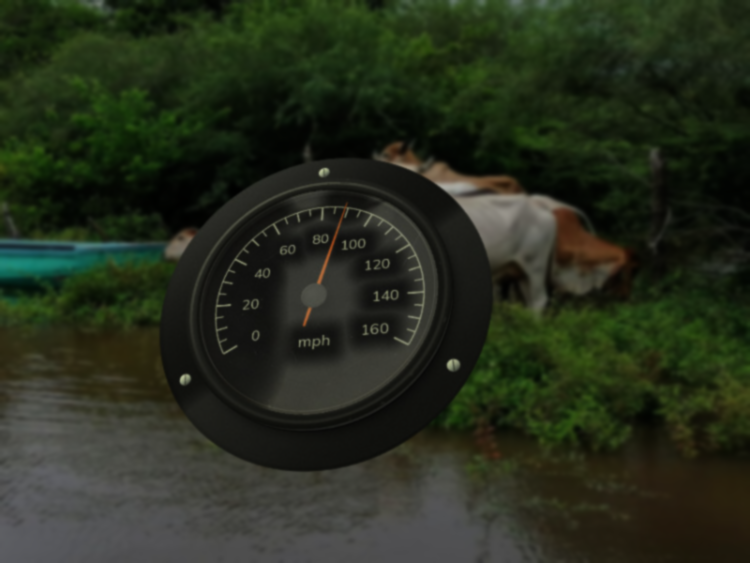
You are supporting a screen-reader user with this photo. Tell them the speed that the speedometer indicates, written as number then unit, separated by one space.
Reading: 90 mph
